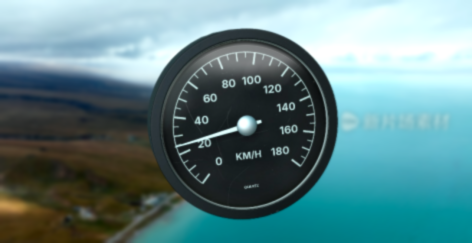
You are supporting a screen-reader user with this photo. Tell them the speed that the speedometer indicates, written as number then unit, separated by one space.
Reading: 25 km/h
